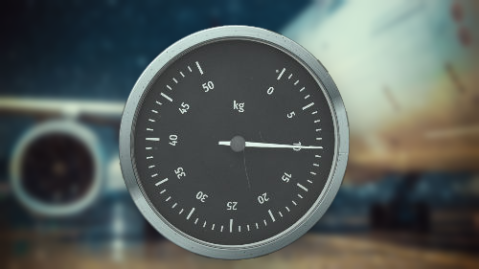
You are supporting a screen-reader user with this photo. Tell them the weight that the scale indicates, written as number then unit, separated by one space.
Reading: 10 kg
